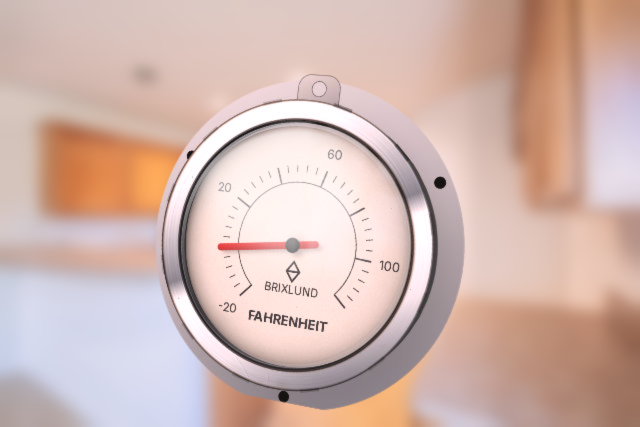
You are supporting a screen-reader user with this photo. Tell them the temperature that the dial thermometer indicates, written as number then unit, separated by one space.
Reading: 0 °F
